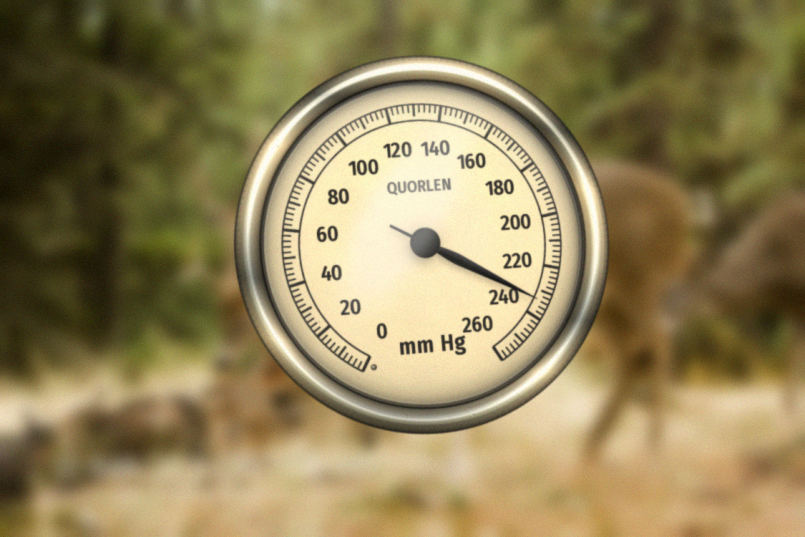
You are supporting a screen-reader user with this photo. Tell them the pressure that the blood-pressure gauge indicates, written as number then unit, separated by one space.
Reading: 234 mmHg
